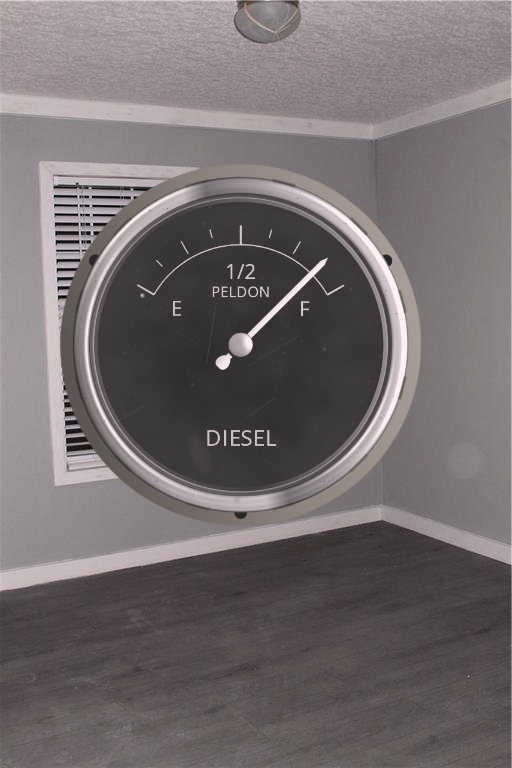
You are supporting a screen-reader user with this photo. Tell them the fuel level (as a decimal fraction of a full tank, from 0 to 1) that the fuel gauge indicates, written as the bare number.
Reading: 0.875
